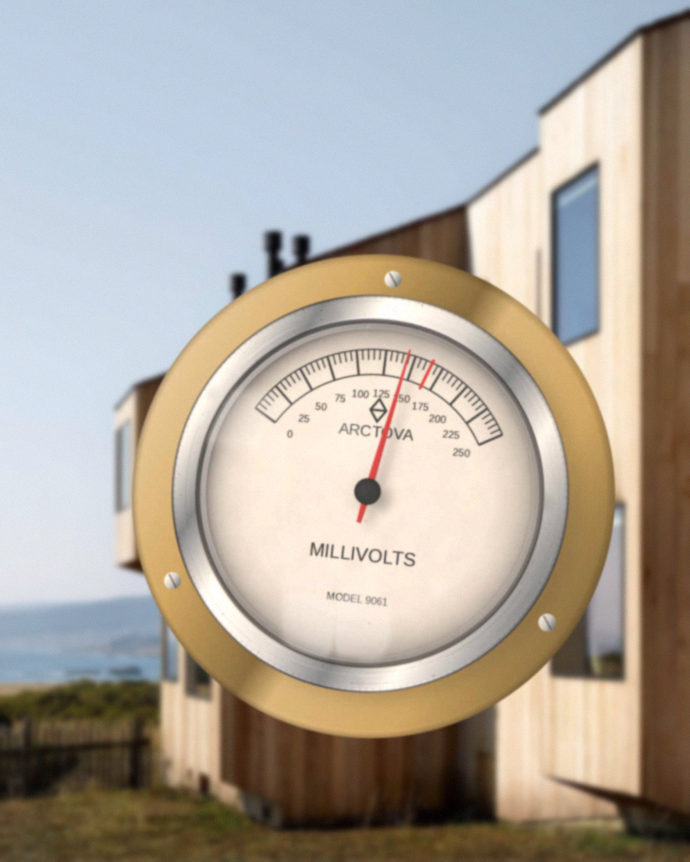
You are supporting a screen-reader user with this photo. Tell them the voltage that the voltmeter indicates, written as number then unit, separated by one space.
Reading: 145 mV
